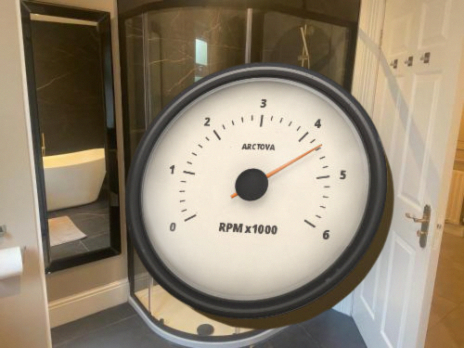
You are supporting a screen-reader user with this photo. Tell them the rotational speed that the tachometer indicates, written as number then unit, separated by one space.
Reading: 4400 rpm
